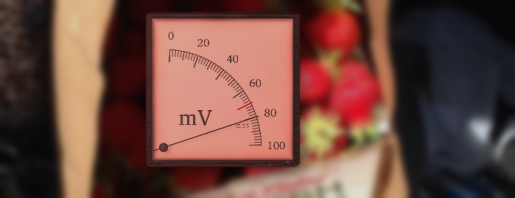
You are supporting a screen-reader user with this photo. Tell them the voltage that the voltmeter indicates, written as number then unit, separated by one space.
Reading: 80 mV
